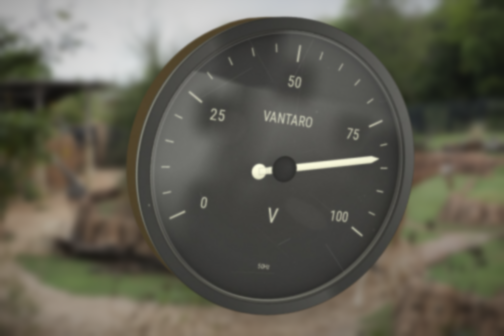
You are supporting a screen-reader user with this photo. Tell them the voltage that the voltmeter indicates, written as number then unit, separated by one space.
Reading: 82.5 V
